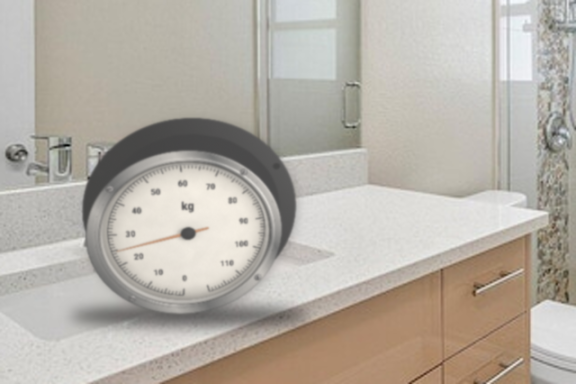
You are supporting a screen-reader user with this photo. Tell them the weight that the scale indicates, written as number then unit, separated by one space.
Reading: 25 kg
